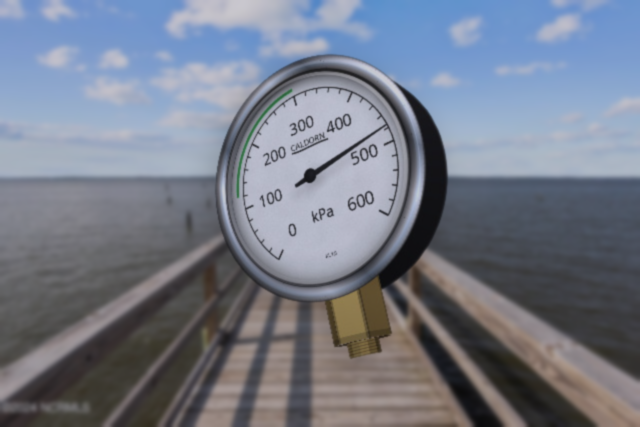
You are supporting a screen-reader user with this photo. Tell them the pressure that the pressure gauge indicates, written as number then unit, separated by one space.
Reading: 480 kPa
